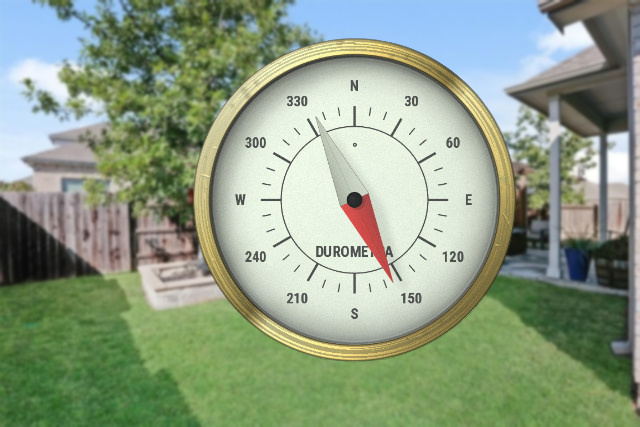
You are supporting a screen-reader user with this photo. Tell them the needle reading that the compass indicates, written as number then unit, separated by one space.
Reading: 155 °
